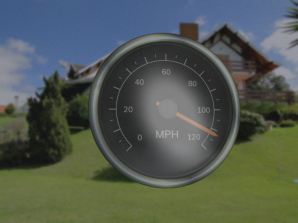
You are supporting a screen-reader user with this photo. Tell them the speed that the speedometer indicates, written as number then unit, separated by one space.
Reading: 112.5 mph
